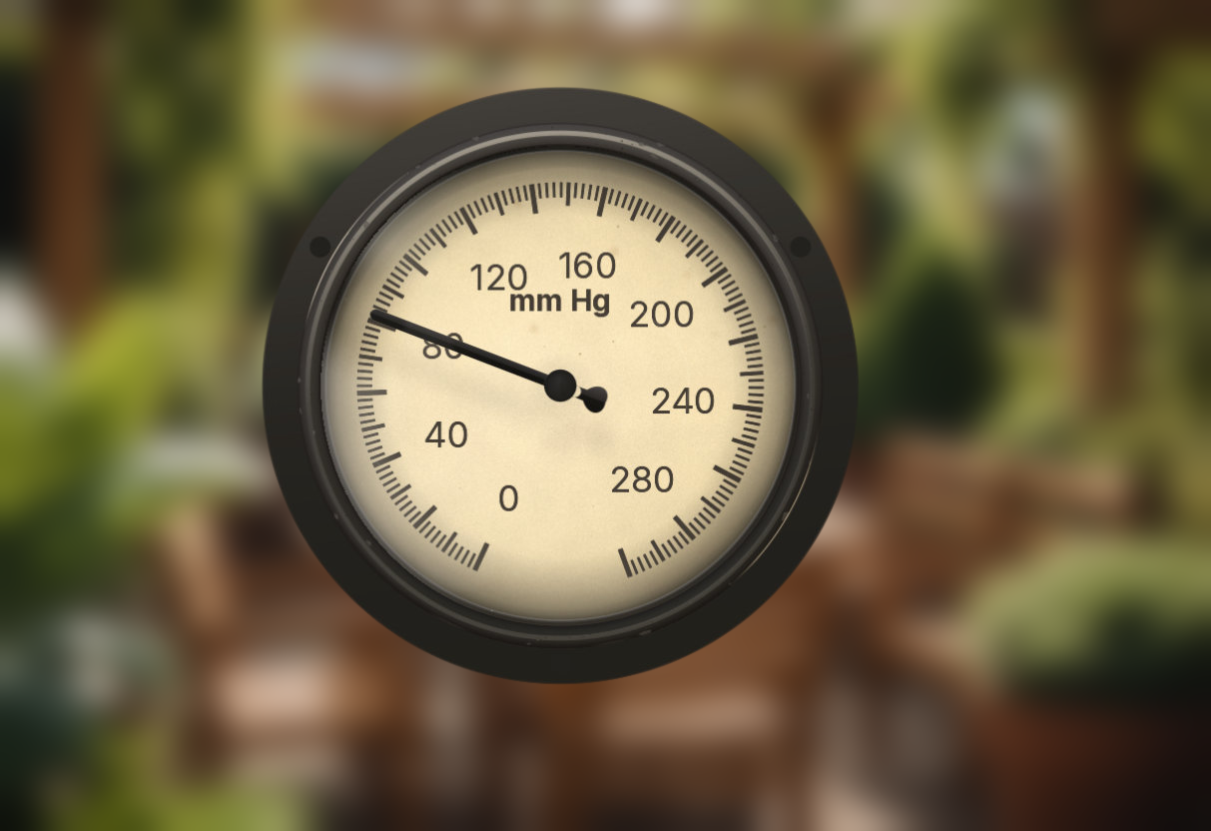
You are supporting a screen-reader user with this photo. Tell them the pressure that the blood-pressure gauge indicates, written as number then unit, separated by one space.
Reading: 82 mmHg
